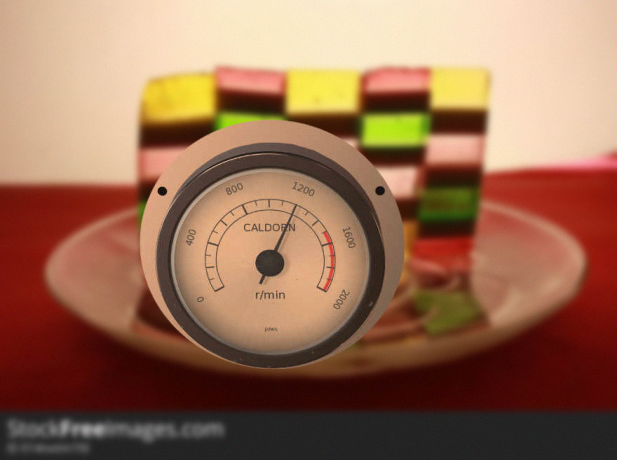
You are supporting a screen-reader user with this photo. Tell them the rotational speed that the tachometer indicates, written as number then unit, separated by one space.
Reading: 1200 rpm
